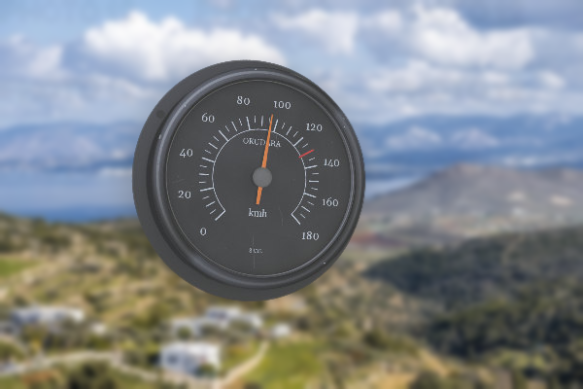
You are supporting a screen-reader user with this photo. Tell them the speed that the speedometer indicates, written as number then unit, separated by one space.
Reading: 95 km/h
